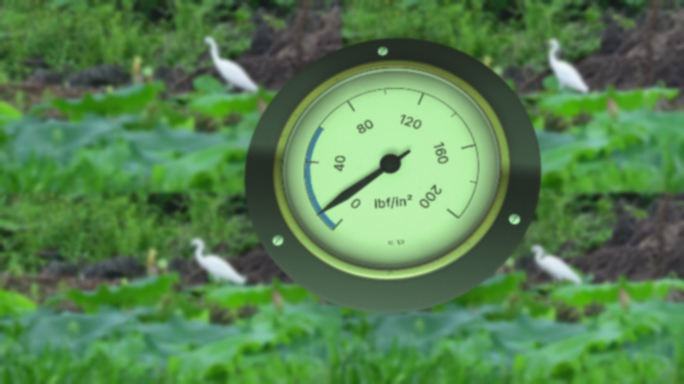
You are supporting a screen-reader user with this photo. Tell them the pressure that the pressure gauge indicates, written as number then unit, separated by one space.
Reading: 10 psi
